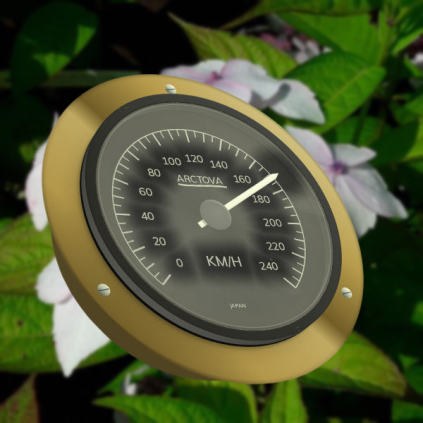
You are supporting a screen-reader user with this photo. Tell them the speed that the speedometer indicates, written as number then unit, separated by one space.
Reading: 172.5 km/h
